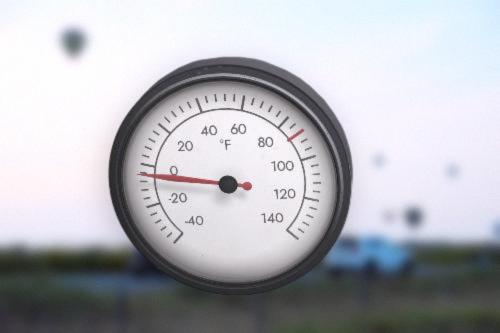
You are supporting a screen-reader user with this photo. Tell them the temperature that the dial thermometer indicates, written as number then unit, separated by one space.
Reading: -4 °F
